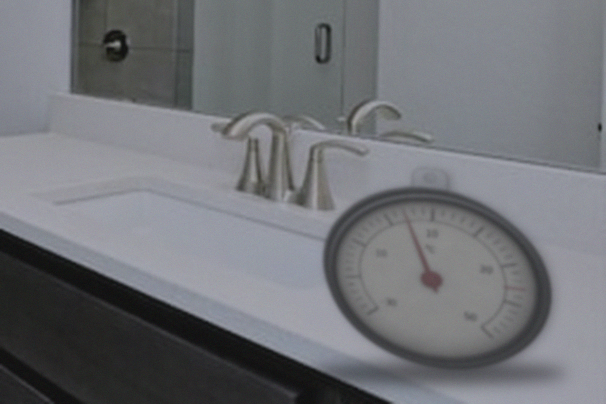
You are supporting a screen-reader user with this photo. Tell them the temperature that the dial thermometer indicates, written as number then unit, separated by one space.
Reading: 4 °C
